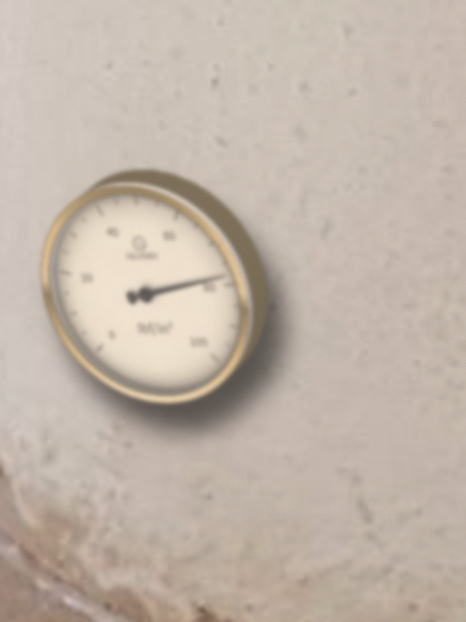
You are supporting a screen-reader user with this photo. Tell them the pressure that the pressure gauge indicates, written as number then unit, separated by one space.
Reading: 77.5 psi
